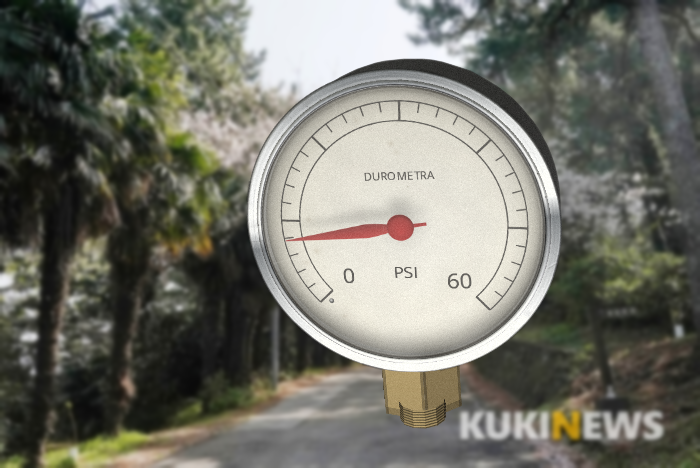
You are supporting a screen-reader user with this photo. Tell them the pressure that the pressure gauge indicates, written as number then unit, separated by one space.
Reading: 8 psi
